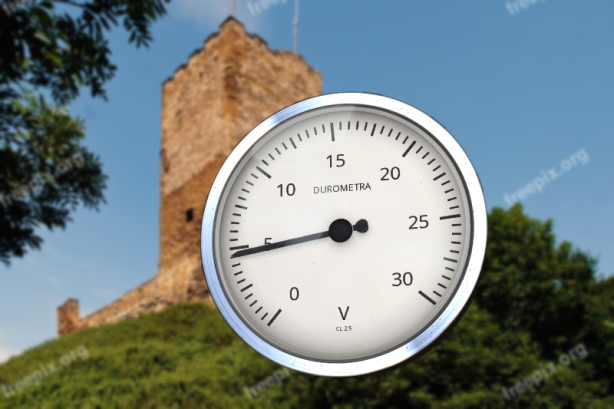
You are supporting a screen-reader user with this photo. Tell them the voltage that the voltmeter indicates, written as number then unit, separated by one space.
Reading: 4.5 V
